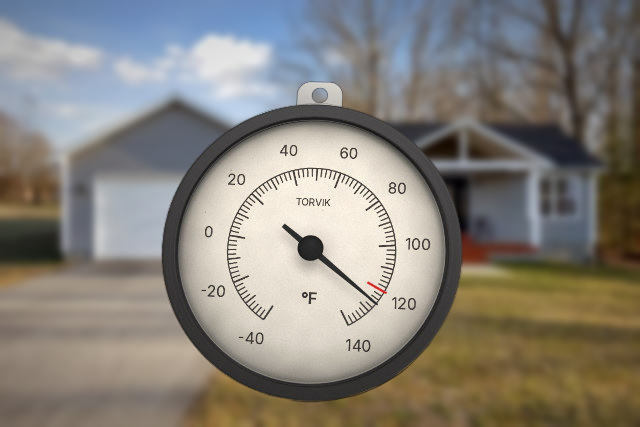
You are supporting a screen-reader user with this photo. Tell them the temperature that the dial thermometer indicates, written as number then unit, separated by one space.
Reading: 126 °F
